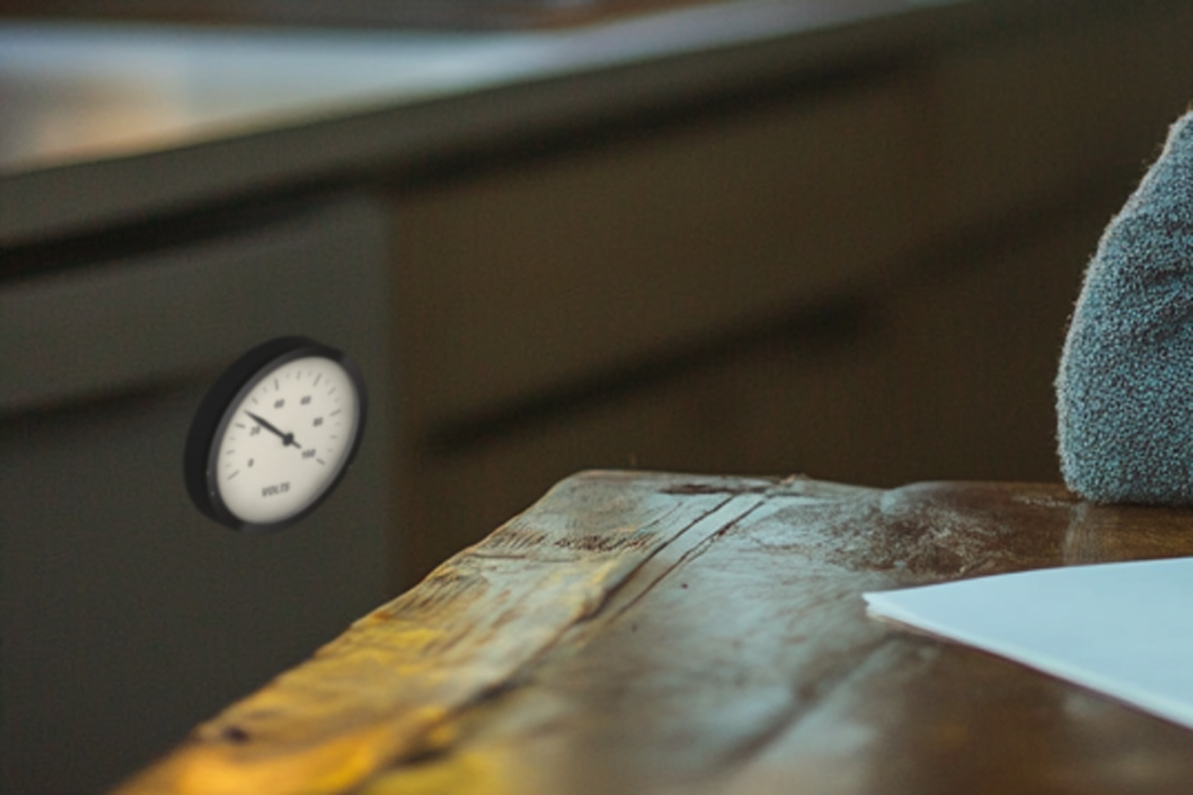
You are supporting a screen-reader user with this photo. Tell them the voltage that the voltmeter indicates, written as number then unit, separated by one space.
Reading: 25 V
